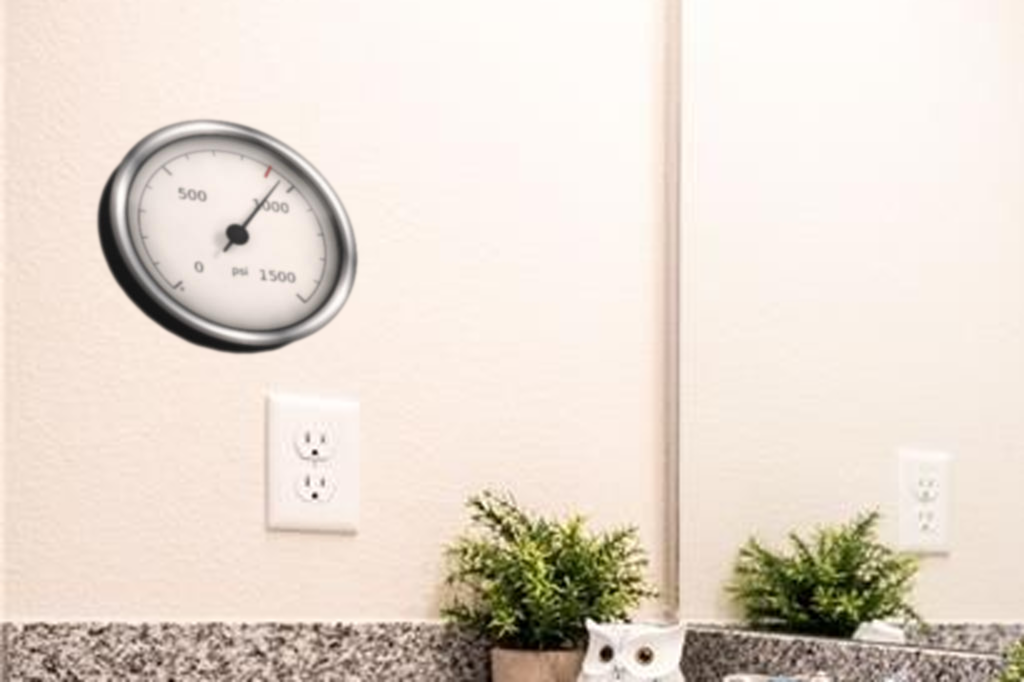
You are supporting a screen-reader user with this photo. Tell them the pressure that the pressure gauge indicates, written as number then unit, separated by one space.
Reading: 950 psi
